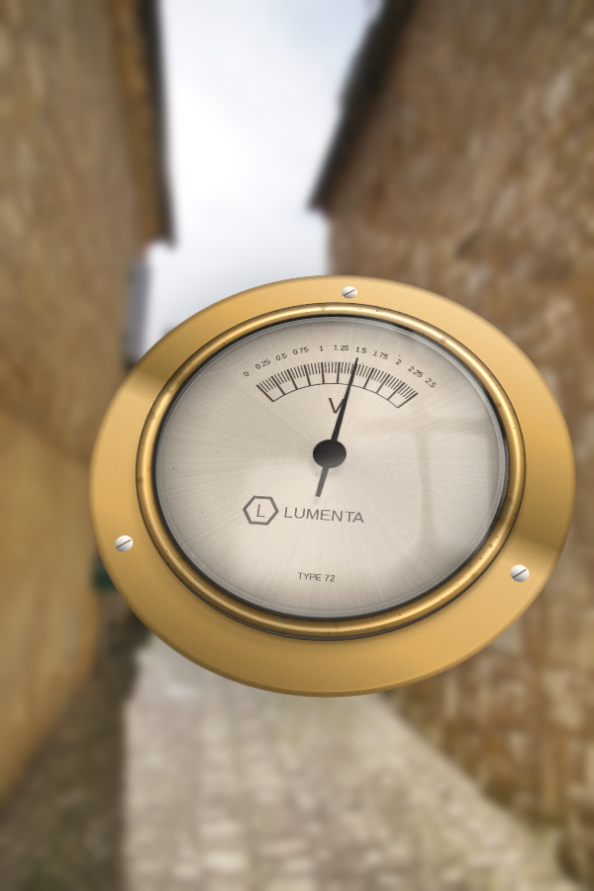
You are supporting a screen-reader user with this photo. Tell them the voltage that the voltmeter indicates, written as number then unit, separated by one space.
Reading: 1.5 V
